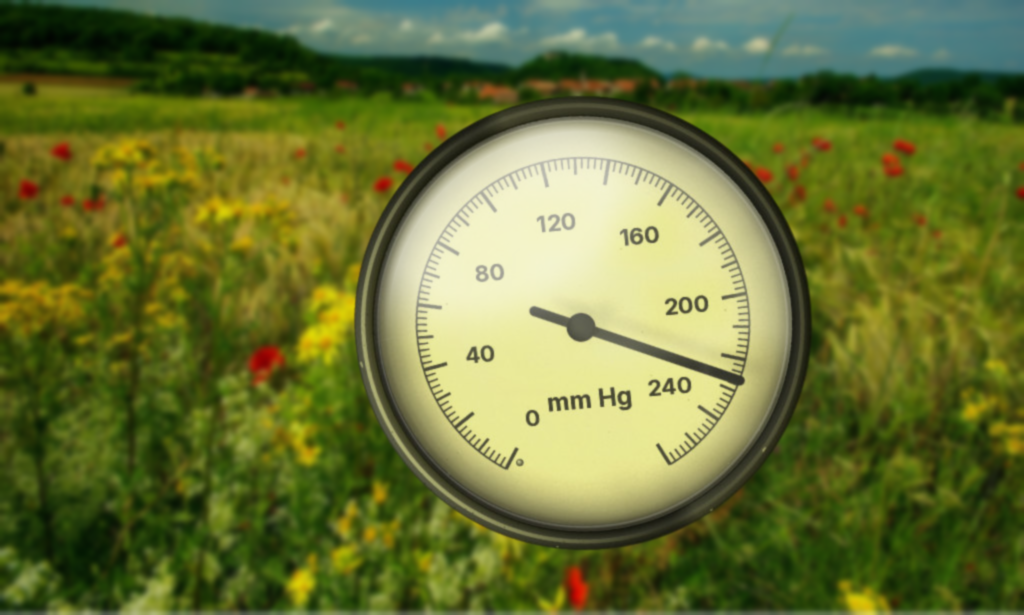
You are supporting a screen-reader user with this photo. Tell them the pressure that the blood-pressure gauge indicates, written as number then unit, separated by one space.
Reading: 226 mmHg
